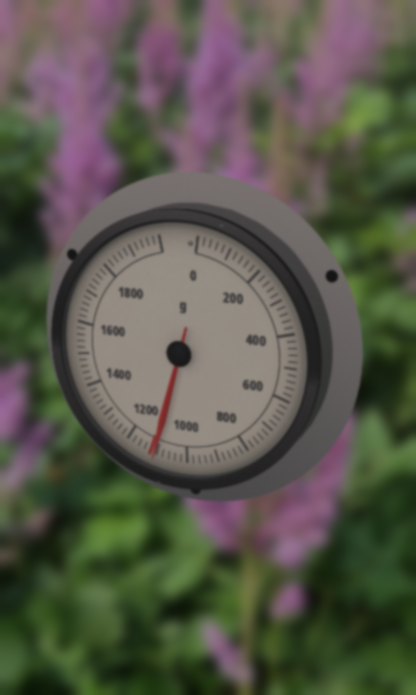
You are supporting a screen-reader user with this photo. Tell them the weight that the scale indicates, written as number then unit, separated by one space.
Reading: 1100 g
